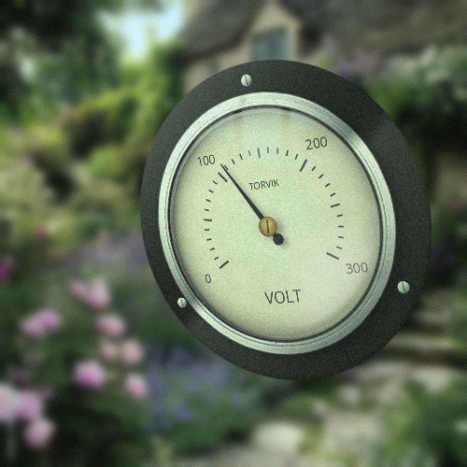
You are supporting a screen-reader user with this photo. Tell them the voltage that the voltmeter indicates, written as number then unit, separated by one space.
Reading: 110 V
